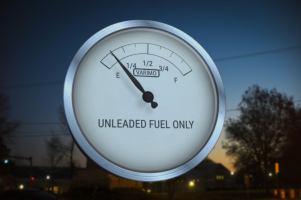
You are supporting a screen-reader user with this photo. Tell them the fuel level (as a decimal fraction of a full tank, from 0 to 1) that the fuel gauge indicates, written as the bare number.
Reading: 0.125
